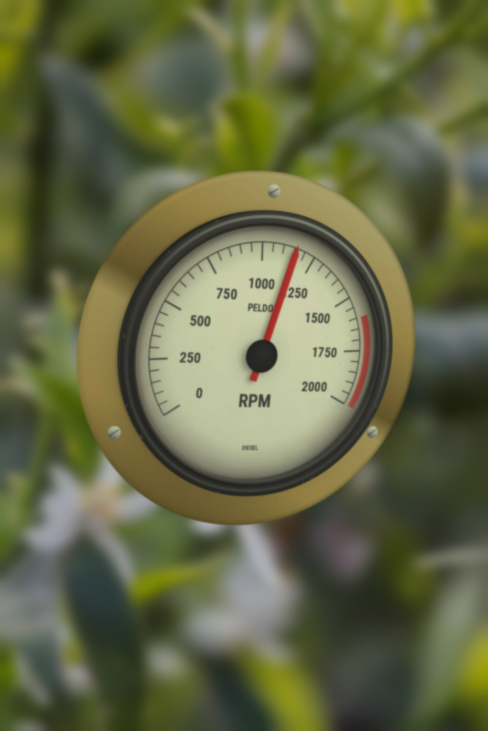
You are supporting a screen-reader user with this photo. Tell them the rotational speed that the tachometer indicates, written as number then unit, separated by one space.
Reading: 1150 rpm
